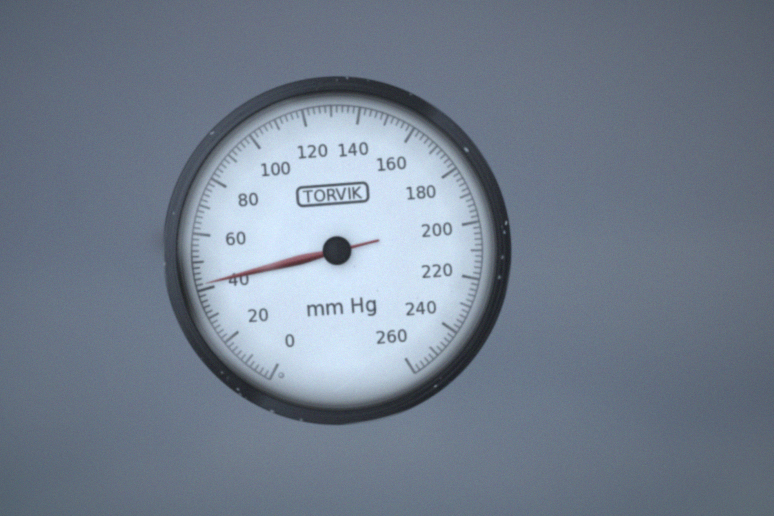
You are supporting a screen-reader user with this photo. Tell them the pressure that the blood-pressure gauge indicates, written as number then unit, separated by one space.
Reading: 42 mmHg
